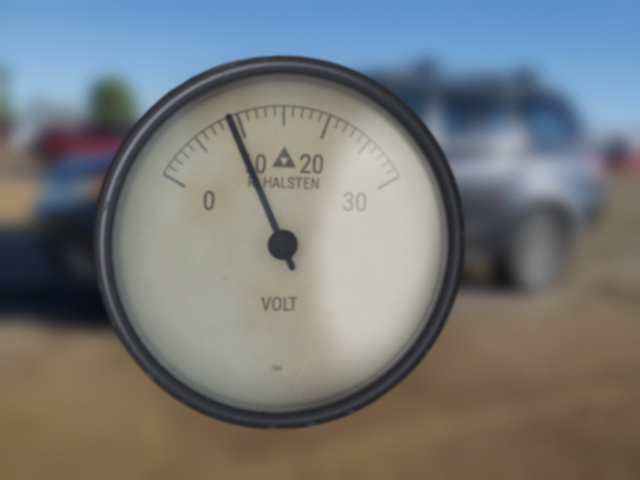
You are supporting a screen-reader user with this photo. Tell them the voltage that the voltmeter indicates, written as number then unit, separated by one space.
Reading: 9 V
